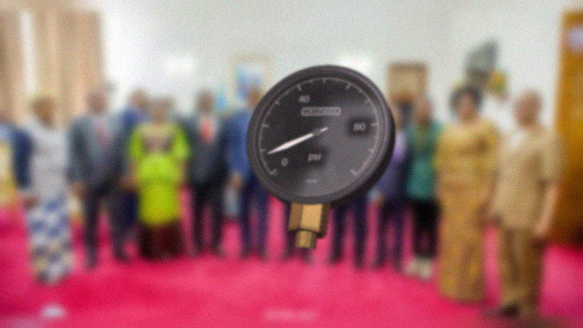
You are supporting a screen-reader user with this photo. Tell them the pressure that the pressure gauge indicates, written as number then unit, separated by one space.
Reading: 7.5 psi
